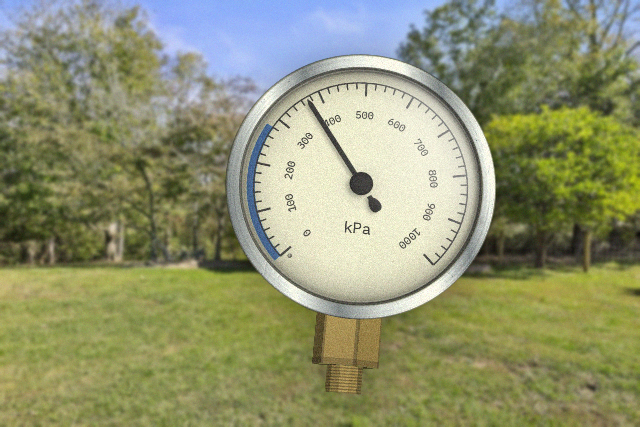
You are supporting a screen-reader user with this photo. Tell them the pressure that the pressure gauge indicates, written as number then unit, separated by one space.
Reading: 370 kPa
